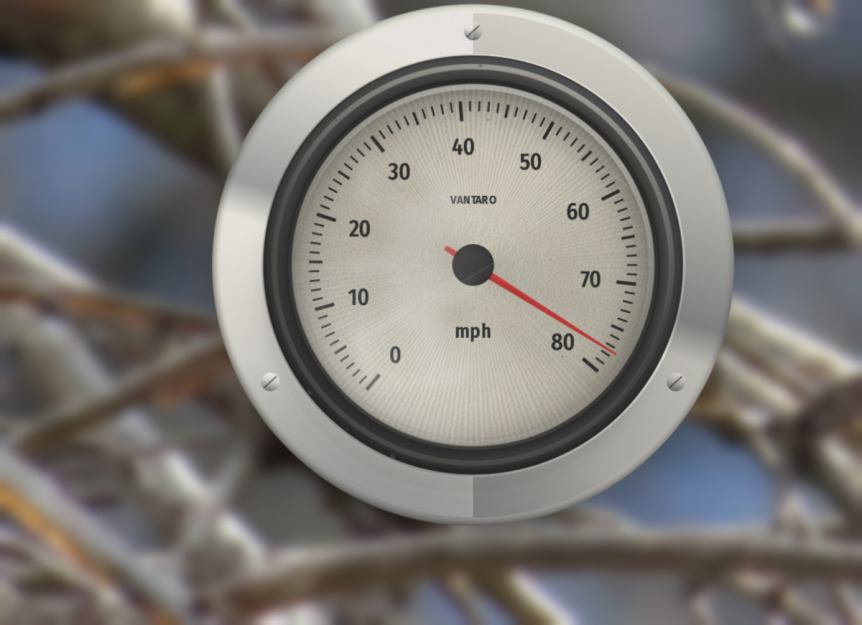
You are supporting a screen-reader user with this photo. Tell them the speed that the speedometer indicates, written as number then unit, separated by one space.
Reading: 77.5 mph
